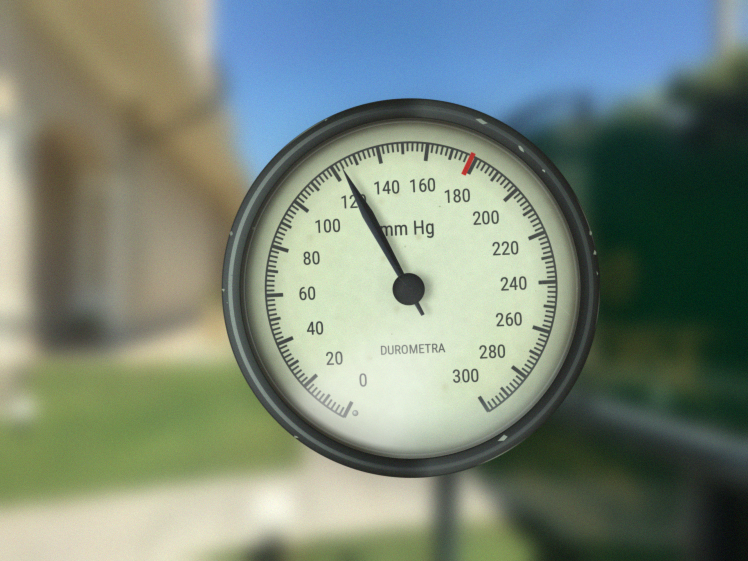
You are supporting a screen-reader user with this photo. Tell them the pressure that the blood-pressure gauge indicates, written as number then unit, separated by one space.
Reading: 124 mmHg
